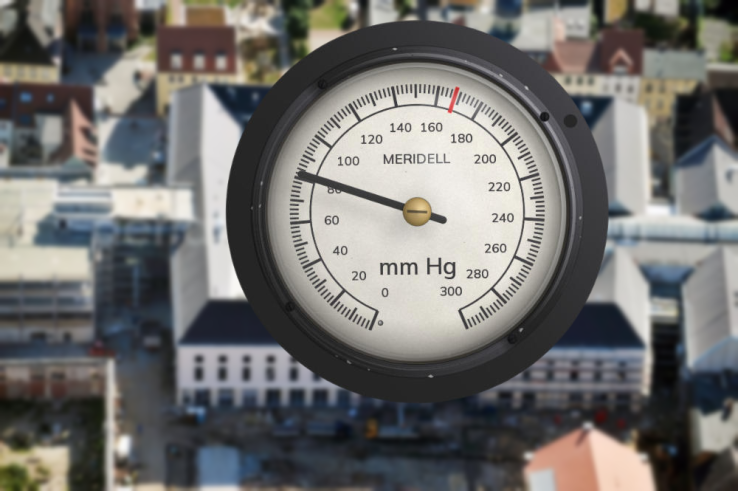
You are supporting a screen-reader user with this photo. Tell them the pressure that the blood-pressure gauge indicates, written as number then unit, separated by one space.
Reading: 82 mmHg
